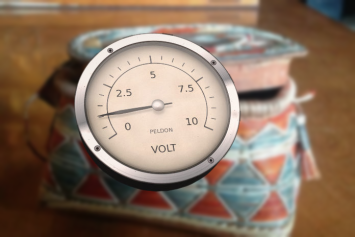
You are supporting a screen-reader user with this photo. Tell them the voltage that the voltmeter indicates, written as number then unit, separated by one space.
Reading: 1 V
